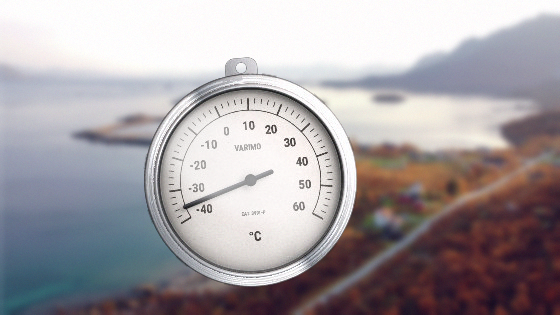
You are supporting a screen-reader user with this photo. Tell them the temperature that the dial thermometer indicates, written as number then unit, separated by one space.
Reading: -36 °C
